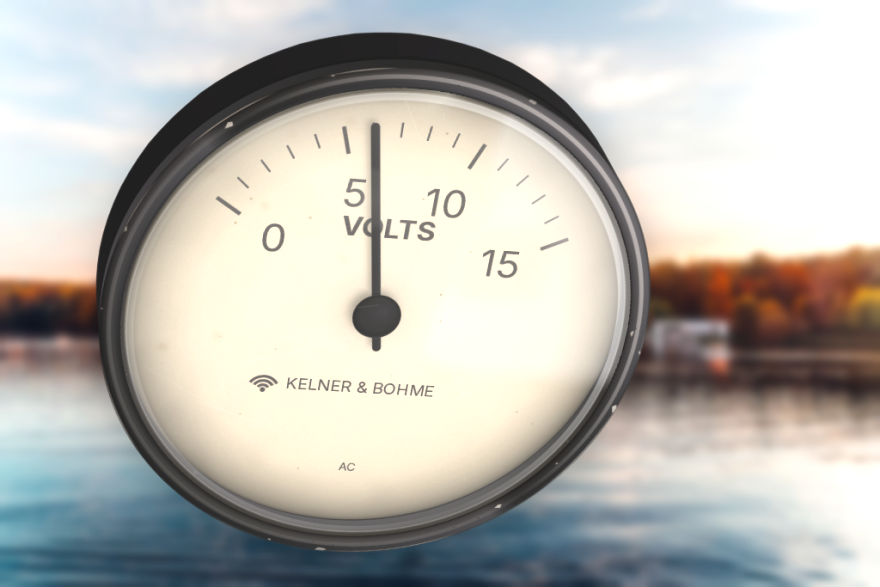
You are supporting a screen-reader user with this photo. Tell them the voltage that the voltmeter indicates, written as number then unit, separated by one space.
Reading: 6 V
